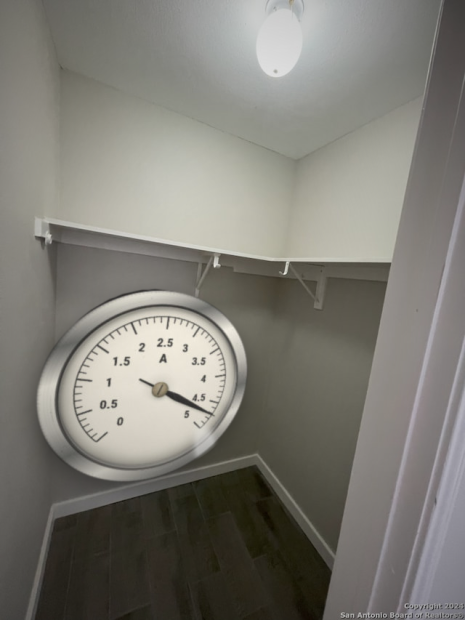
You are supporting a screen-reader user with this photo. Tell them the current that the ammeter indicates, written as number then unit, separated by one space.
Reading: 4.7 A
